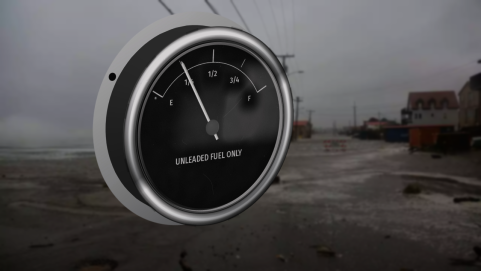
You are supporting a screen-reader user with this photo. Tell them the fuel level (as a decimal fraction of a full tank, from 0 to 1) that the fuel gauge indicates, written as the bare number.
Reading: 0.25
